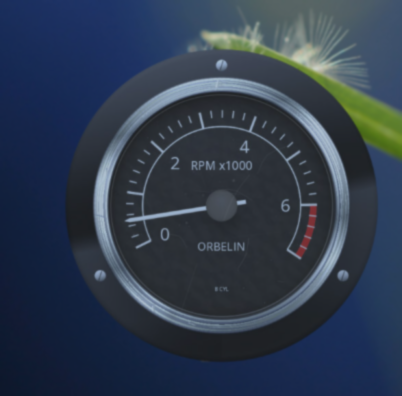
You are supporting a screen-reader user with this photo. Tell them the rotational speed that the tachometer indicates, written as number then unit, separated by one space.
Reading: 500 rpm
